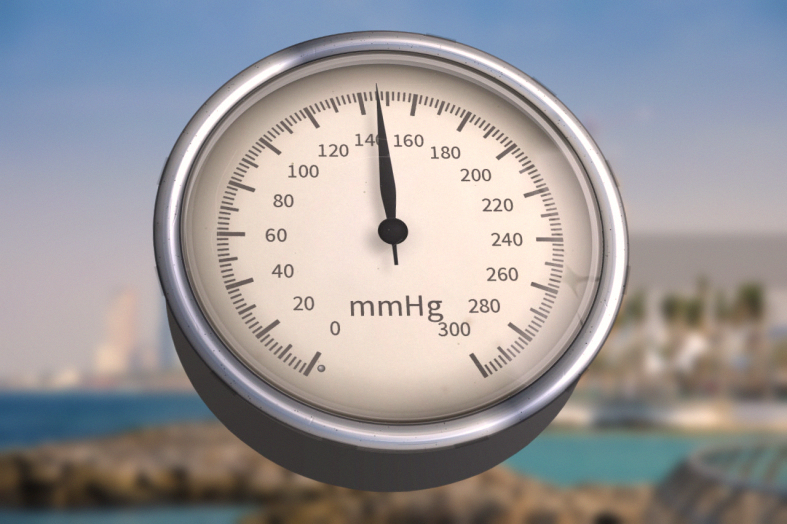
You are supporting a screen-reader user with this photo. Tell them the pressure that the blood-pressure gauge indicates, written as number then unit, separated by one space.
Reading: 146 mmHg
